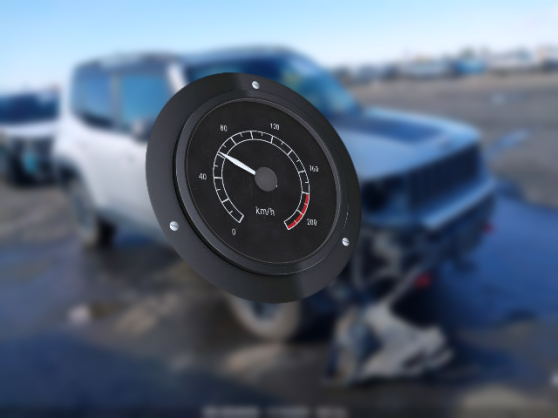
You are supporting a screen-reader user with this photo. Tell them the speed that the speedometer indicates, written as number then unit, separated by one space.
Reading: 60 km/h
